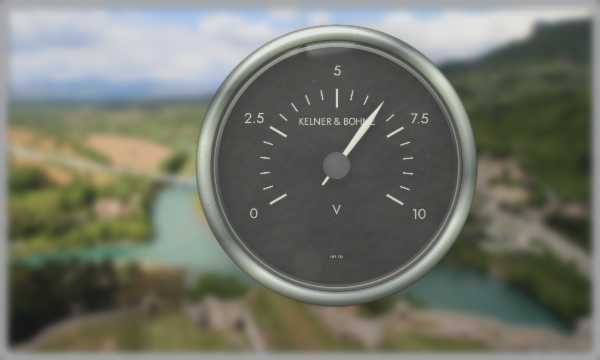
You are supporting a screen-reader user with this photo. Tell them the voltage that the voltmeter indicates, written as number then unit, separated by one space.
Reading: 6.5 V
